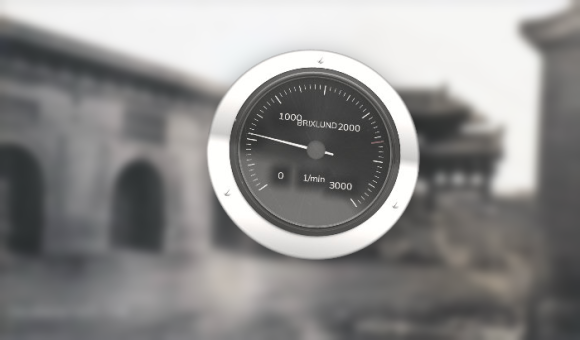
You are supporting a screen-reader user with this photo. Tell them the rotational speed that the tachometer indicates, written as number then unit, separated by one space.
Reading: 550 rpm
